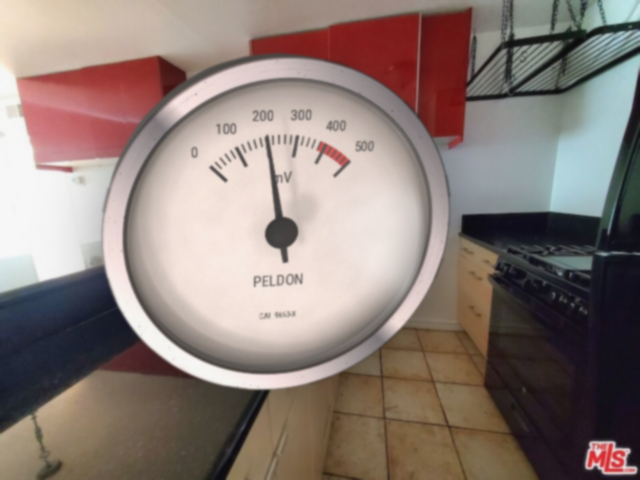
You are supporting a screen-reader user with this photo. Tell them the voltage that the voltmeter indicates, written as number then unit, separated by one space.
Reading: 200 mV
